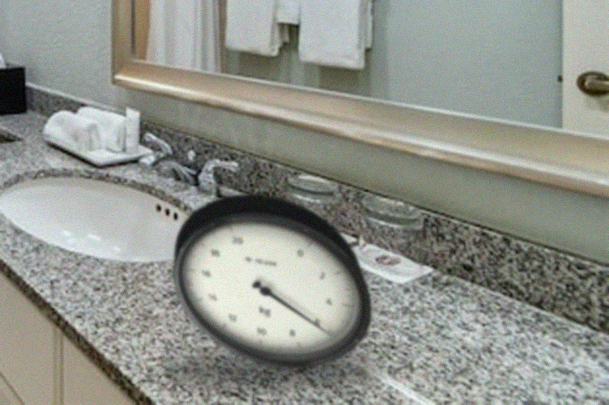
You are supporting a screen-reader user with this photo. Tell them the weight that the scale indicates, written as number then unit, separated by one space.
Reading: 6 kg
